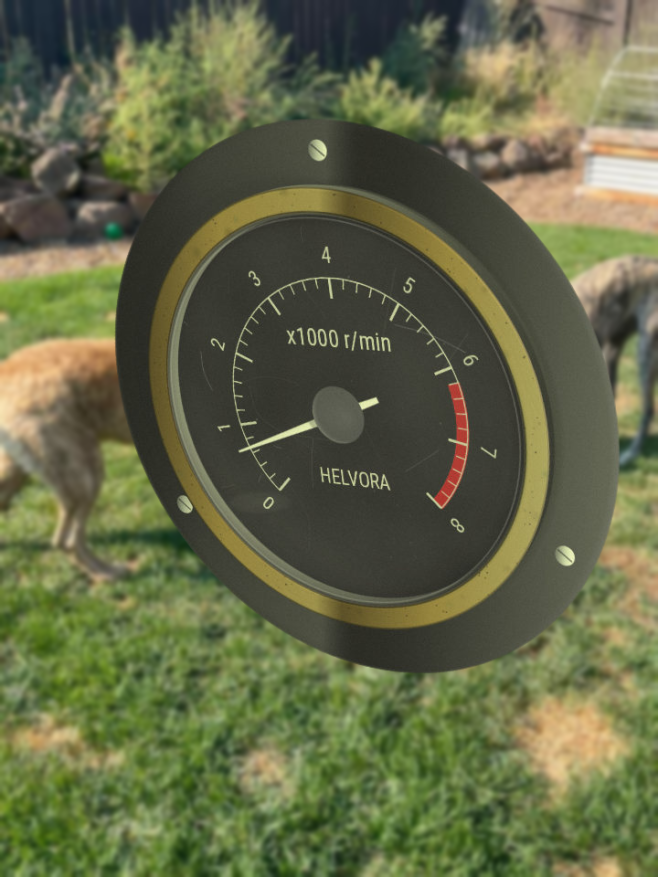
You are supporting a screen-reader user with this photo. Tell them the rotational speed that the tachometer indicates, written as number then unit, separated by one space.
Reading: 700 rpm
